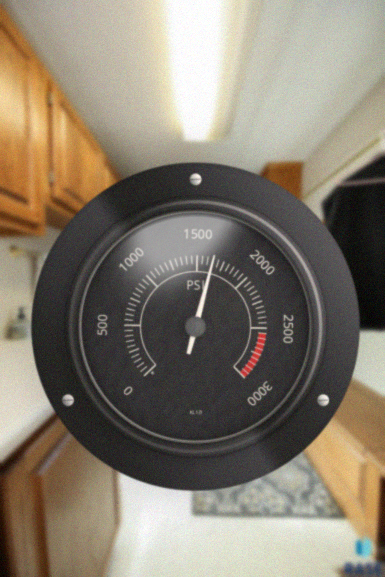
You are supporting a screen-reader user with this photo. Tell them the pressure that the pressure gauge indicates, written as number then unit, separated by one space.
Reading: 1650 psi
